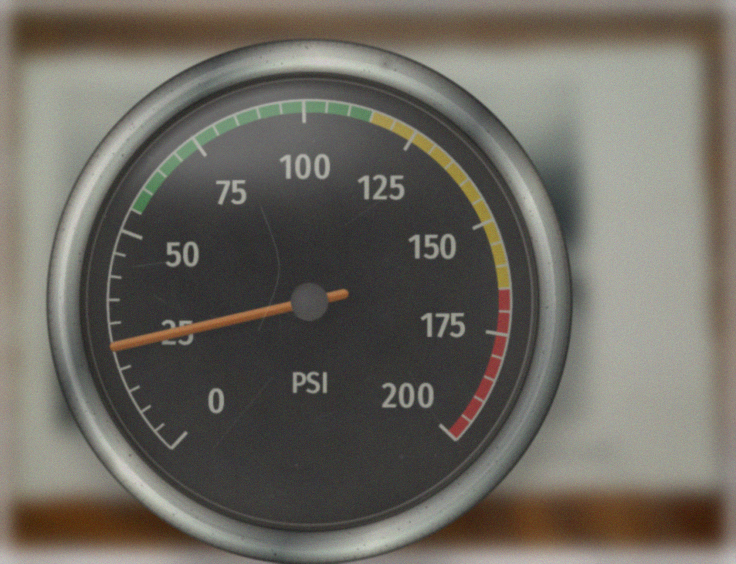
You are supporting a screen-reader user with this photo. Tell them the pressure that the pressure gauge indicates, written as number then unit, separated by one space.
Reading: 25 psi
